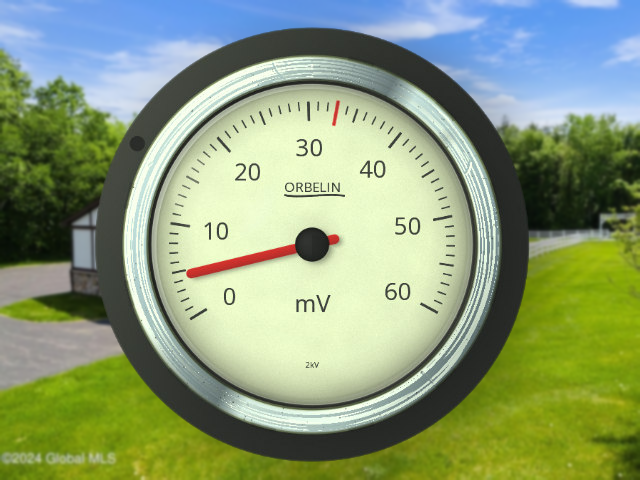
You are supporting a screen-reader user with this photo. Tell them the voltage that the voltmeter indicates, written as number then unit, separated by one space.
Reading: 4.5 mV
